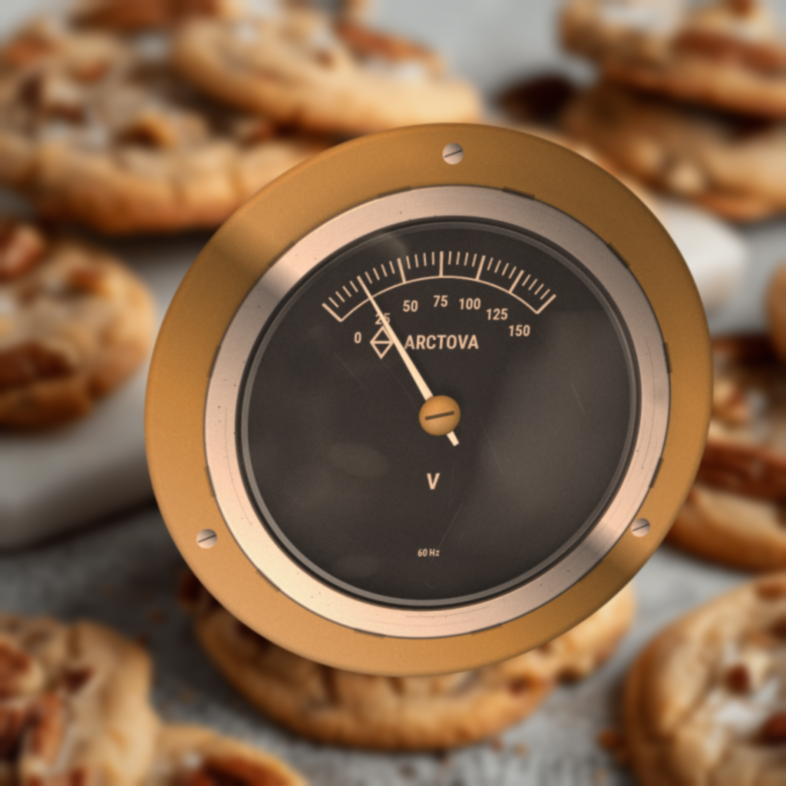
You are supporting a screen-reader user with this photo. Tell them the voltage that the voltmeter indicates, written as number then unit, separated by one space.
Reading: 25 V
